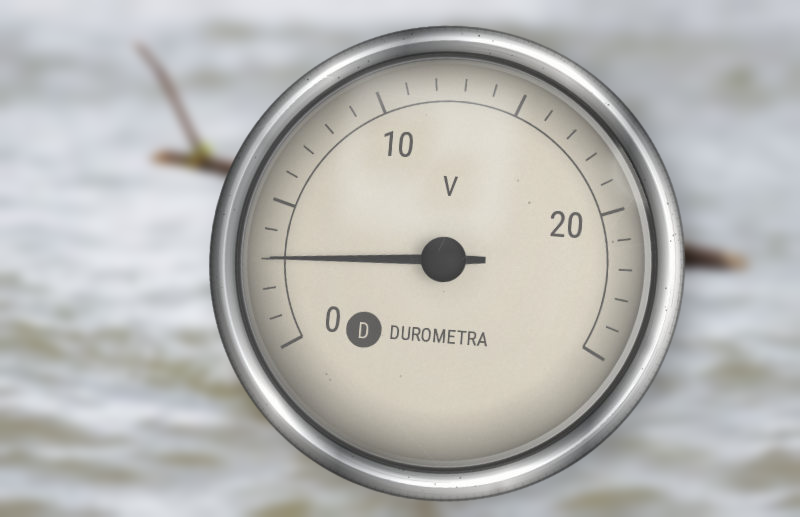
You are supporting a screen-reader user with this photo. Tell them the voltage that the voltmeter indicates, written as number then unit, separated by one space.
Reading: 3 V
